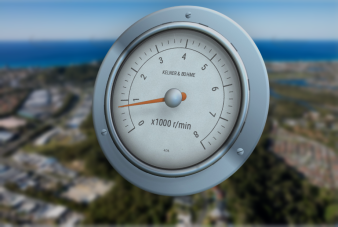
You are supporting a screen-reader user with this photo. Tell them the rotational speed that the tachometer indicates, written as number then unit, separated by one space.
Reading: 800 rpm
